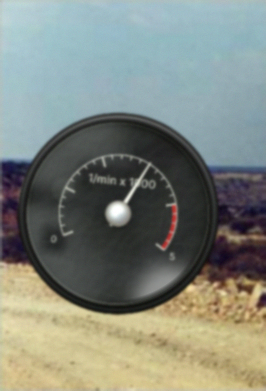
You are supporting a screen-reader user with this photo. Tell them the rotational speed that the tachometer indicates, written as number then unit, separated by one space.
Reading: 3000 rpm
